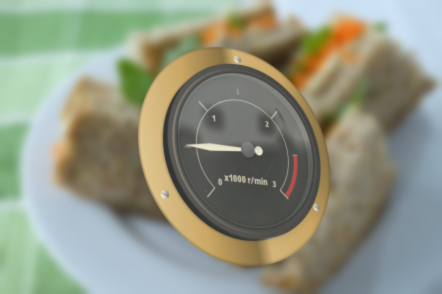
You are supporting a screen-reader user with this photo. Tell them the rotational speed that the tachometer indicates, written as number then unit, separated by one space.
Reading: 500 rpm
